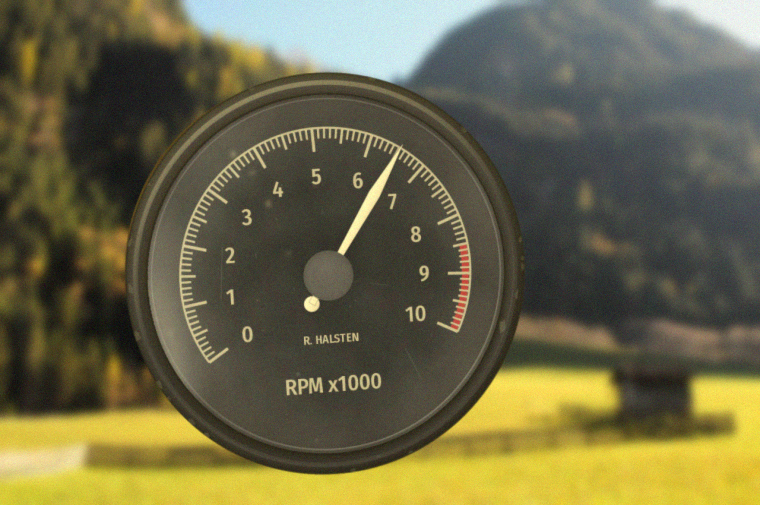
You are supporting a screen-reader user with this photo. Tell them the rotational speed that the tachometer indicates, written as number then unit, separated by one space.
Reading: 6500 rpm
